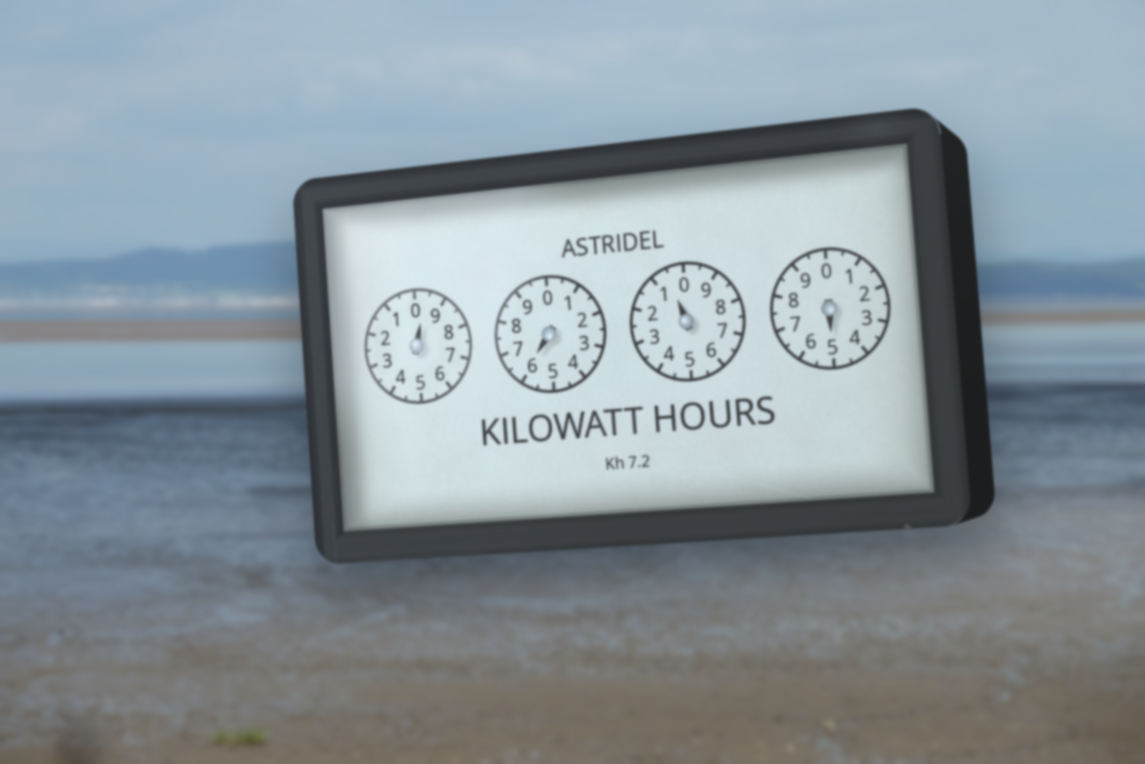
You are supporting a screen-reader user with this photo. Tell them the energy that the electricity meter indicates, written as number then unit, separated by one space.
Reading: 9605 kWh
